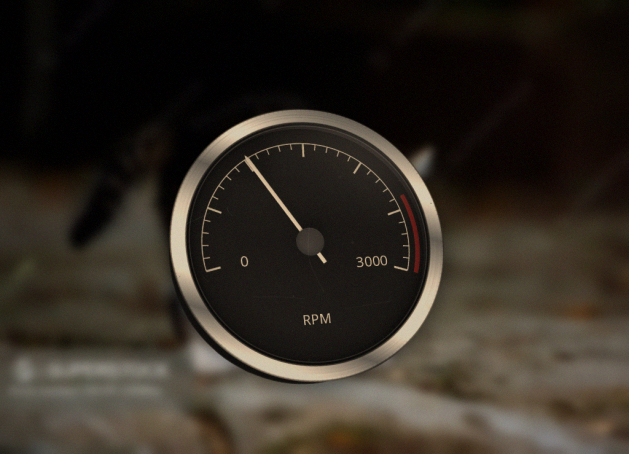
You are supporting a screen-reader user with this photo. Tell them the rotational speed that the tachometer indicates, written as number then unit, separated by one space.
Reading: 1000 rpm
